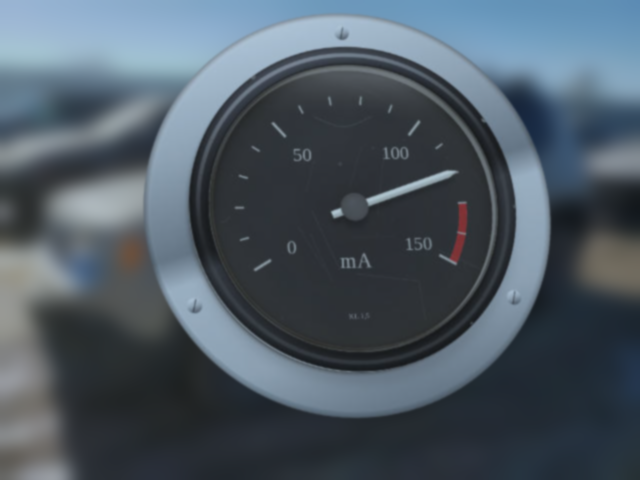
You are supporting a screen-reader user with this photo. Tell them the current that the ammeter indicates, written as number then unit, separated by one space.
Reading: 120 mA
